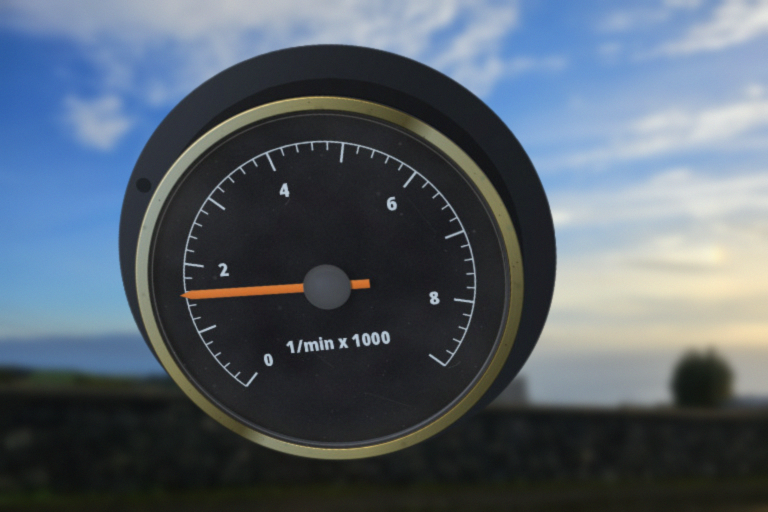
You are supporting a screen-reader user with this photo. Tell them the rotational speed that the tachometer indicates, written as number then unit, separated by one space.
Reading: 1600 rpm
